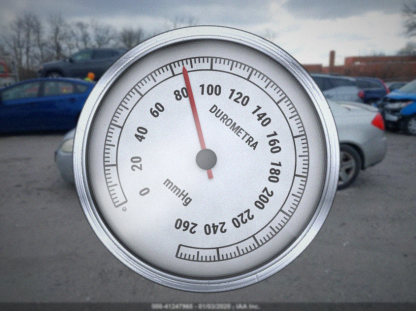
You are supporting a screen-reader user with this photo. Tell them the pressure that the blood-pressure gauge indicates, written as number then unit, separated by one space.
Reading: 86 mmHg
